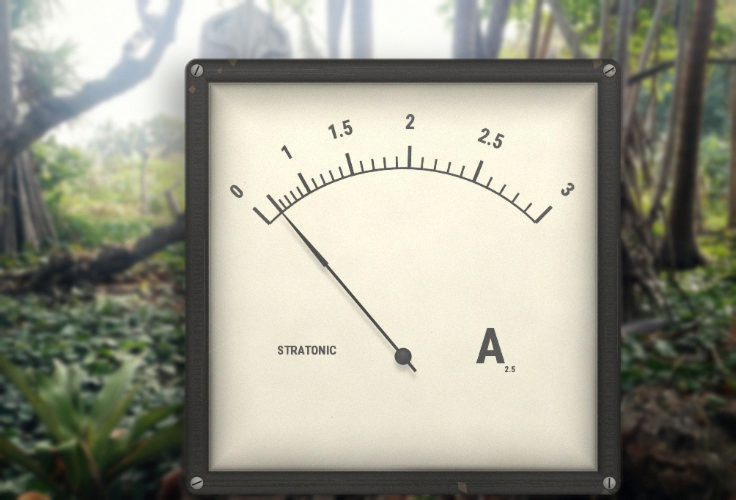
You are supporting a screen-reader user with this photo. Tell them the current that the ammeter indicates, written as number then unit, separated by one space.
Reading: 0.5 A
